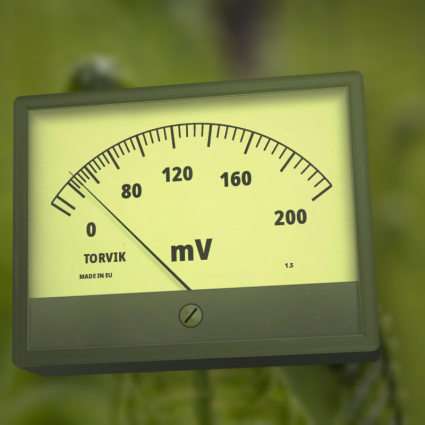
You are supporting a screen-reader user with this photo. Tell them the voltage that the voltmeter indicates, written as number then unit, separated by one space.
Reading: 48 mV
